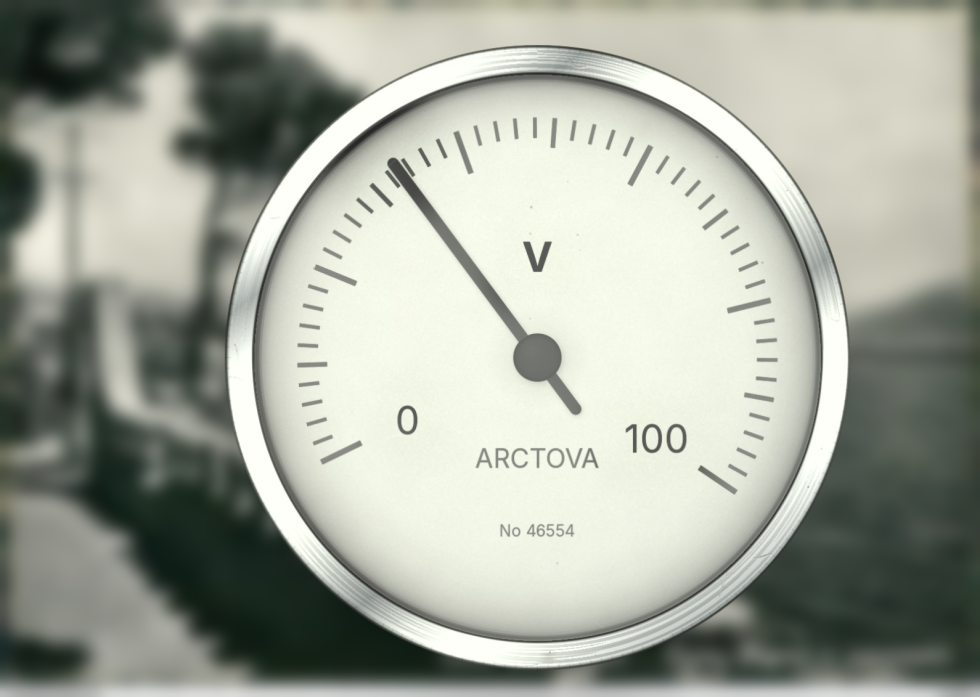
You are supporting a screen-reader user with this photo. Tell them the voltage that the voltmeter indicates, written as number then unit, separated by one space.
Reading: 33 V
